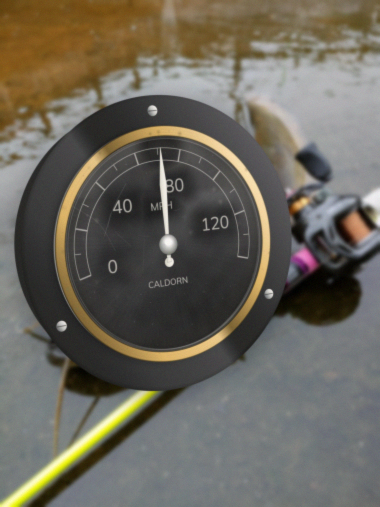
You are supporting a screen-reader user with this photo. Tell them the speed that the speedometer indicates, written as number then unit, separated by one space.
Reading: 70 mph
